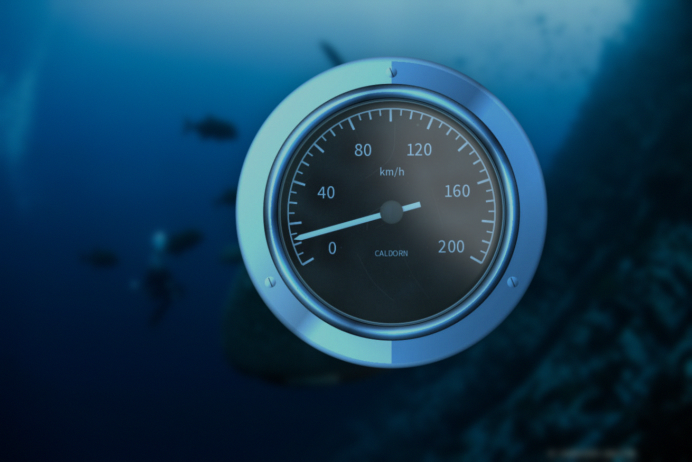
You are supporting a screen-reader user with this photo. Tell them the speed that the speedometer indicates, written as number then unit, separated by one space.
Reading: 12.5 km/h
